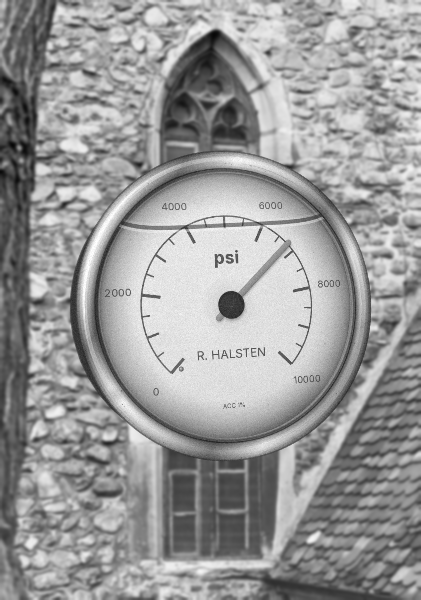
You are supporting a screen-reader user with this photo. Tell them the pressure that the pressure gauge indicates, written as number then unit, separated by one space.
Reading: 6750 psi
